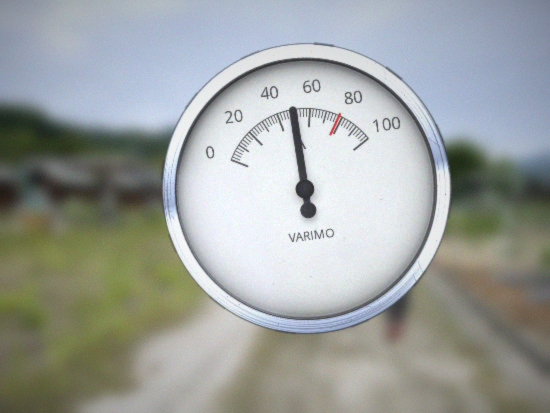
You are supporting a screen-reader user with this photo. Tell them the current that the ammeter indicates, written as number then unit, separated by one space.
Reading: 50 A
